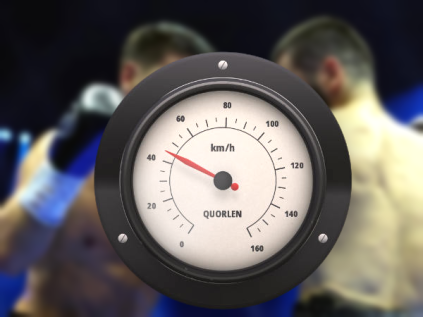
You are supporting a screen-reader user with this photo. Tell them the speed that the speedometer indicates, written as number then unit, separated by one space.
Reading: 45 km/h
